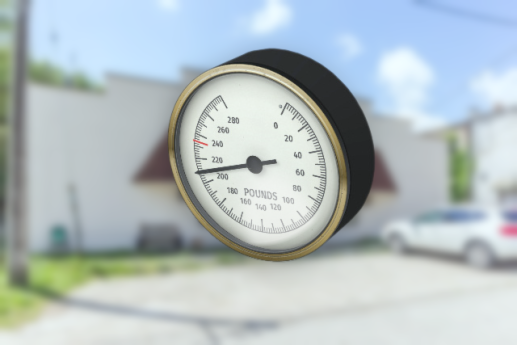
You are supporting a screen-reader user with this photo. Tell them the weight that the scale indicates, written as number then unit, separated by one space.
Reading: 210 lb
